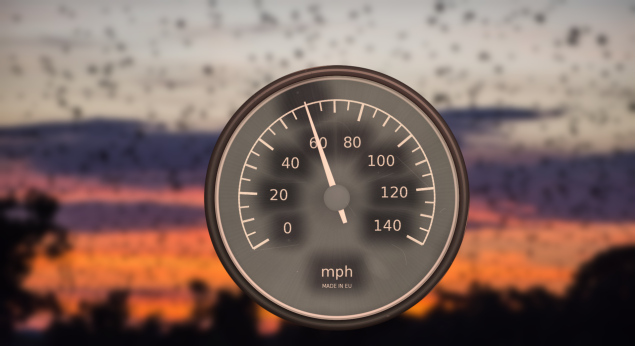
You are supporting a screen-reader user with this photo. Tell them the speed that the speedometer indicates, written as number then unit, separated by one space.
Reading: 60 mph
